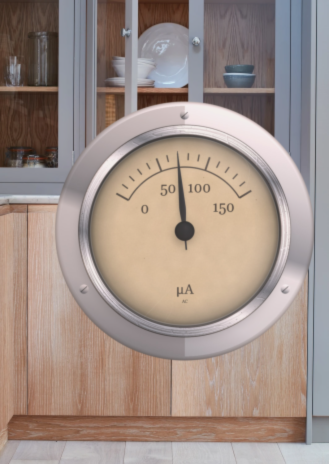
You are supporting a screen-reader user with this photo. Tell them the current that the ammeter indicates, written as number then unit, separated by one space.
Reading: 70 µA
